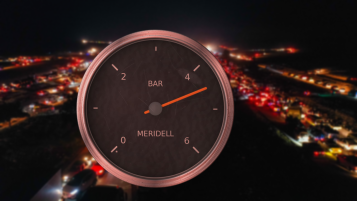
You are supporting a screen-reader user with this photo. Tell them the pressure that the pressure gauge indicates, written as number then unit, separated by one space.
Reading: 4.5 bar
